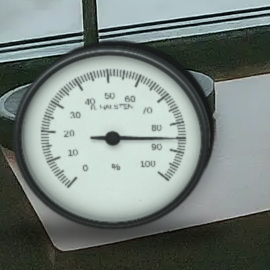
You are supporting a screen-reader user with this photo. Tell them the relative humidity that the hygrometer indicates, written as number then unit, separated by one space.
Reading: 85 %
